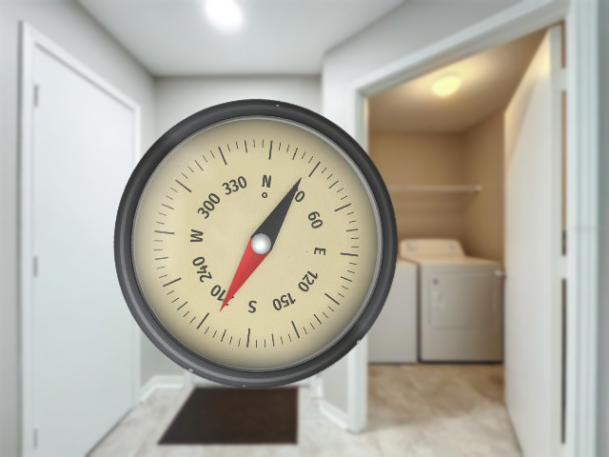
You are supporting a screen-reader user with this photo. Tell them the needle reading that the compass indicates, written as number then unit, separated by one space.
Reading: 205 °
